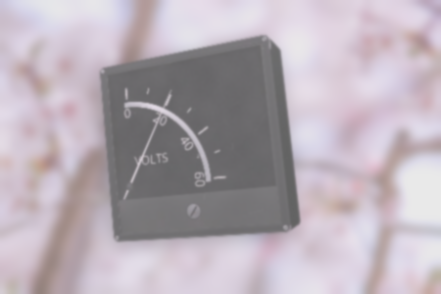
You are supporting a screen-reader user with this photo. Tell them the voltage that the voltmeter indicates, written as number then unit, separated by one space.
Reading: 20 V
